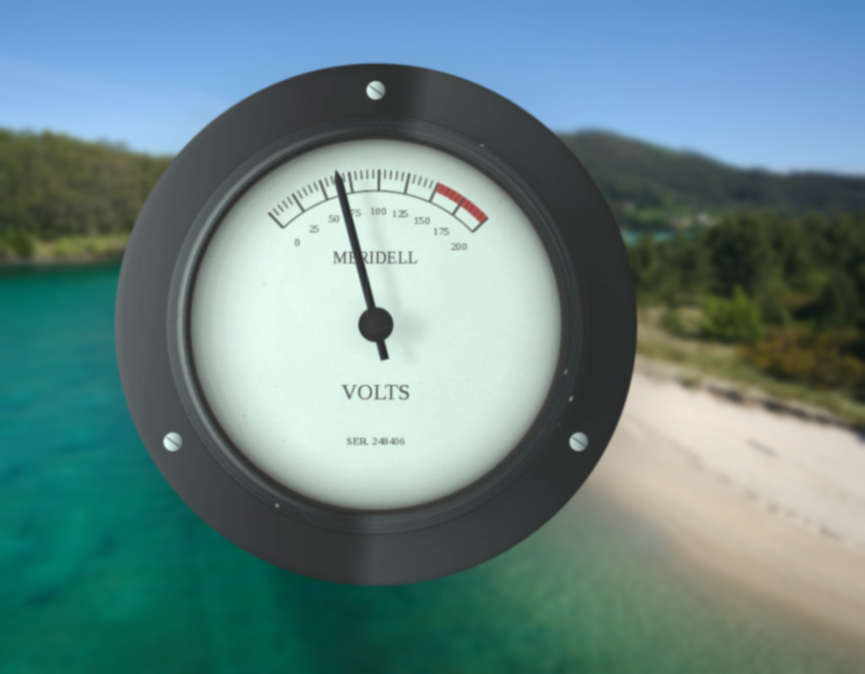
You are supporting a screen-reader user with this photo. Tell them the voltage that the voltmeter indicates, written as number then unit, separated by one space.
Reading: 65 V
